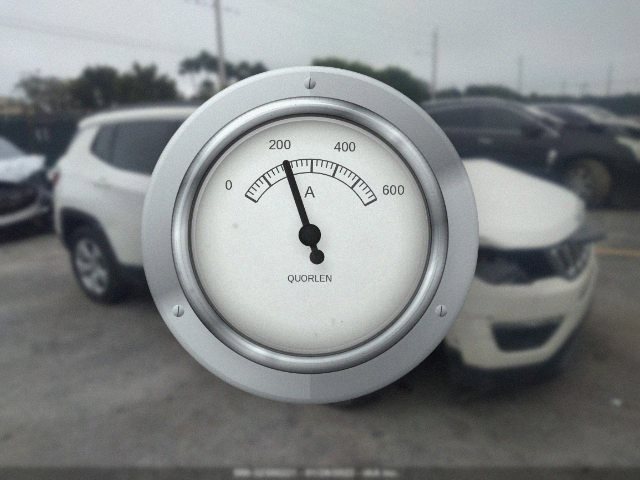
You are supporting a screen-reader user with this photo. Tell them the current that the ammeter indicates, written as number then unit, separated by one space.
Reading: 200 A
